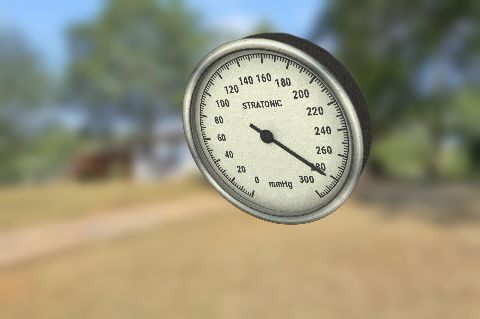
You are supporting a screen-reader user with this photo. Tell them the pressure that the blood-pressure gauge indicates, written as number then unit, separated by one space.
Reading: 280 mmHg
